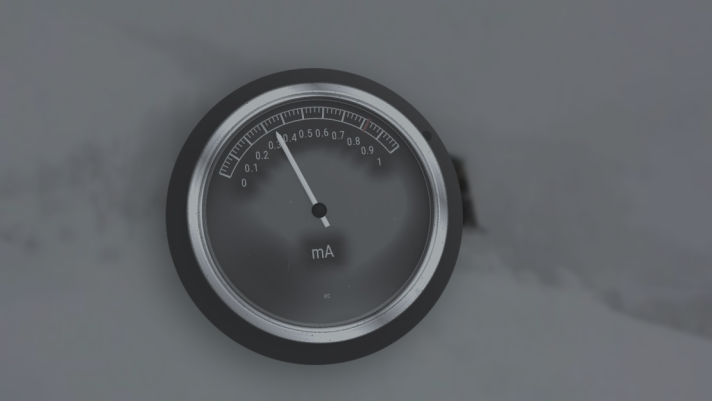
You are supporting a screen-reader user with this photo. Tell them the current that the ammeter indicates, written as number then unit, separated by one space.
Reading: 0.34 mA
